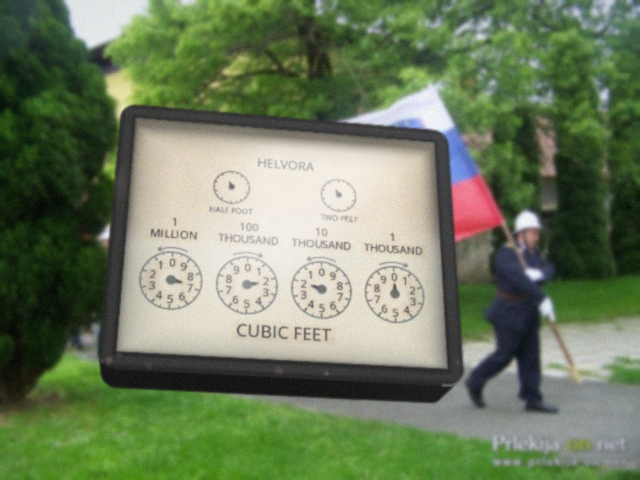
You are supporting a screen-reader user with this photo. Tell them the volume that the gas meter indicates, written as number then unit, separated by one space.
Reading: 722000 ft³
